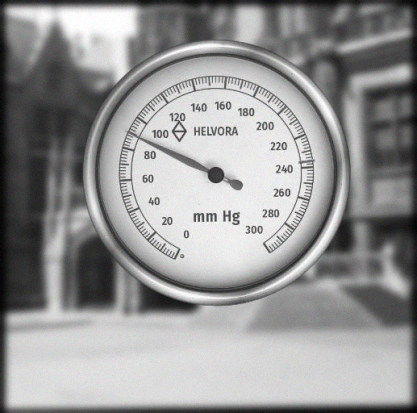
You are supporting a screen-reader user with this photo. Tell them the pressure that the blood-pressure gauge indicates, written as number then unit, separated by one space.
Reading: 90 mmHg
